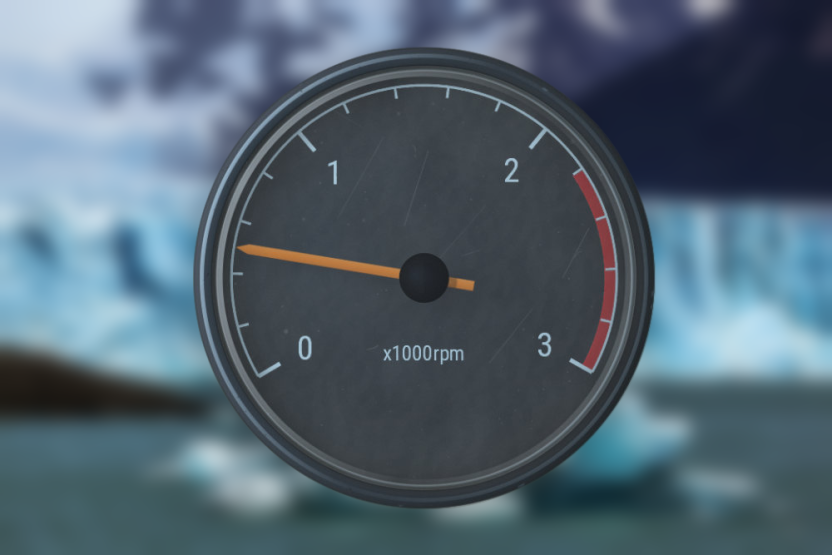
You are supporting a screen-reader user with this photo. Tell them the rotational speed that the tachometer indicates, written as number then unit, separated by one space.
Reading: 500 rpm
